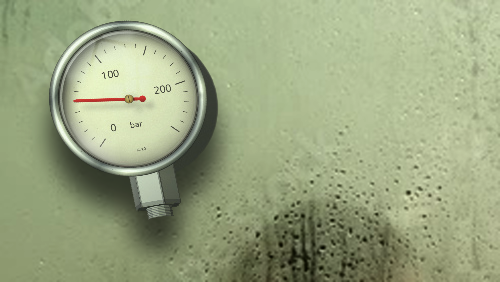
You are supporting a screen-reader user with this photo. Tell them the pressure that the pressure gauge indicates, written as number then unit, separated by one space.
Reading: 50 bar
